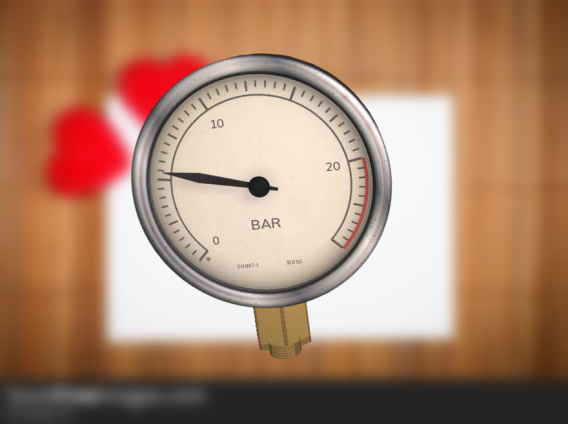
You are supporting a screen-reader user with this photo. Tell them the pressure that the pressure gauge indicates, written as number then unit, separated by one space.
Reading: 5.5 bar
